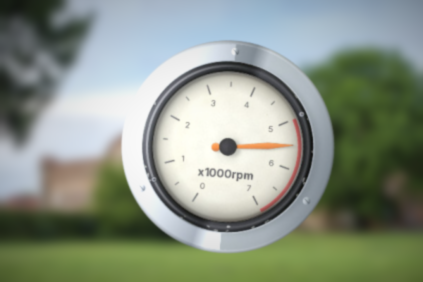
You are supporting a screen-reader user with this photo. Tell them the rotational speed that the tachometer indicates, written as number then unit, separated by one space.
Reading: 5500 rpm
